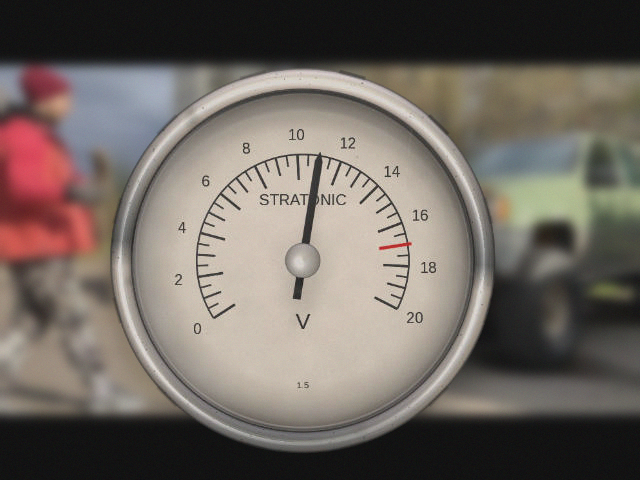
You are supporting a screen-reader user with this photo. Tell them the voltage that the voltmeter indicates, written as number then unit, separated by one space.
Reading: 11 V
